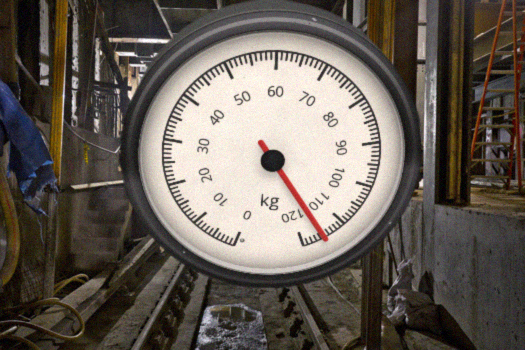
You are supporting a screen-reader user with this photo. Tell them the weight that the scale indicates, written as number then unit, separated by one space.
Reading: 115 kg
